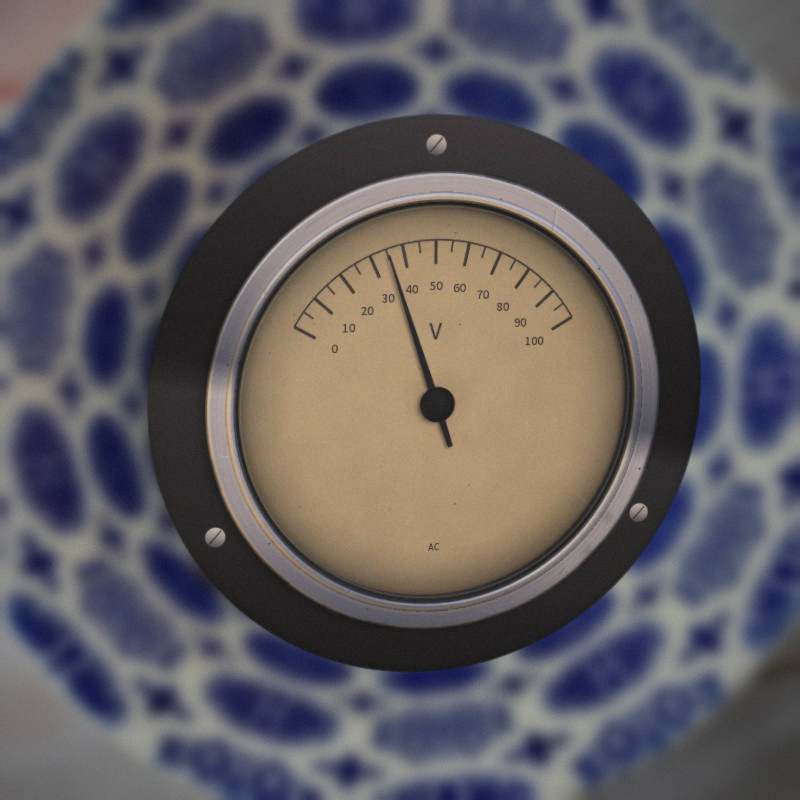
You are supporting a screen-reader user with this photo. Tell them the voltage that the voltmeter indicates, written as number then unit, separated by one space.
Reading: 35 V
